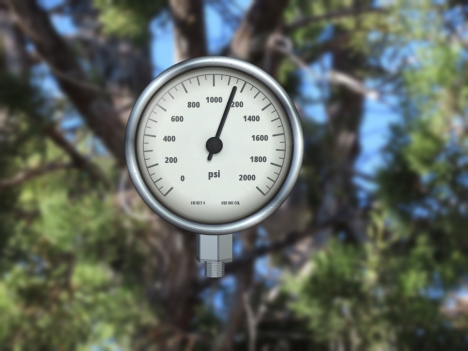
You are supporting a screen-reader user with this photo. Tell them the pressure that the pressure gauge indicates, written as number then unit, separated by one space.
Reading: 1150 psi
